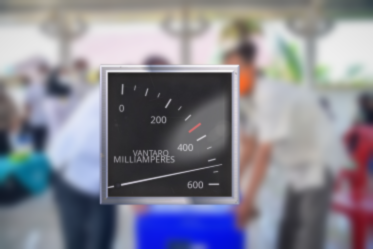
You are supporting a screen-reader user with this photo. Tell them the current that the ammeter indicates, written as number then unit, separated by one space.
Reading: 525 mA
